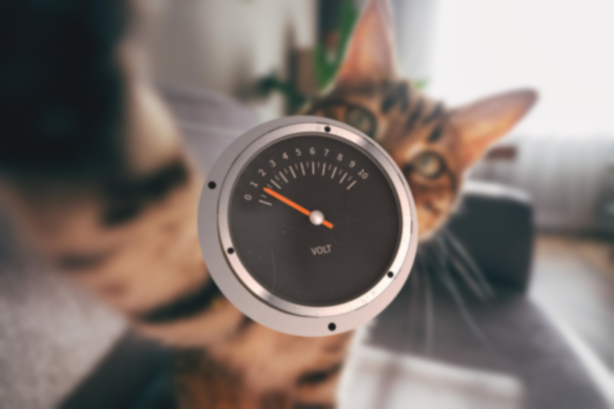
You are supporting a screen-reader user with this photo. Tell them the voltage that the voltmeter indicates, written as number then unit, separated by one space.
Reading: 1 V
